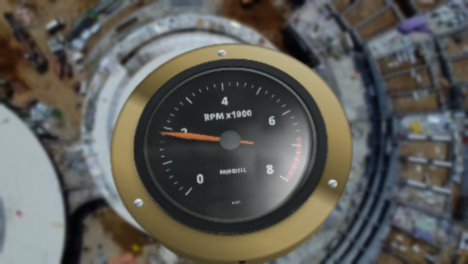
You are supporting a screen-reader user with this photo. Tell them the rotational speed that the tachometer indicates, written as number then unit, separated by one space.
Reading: 1800 rpm
